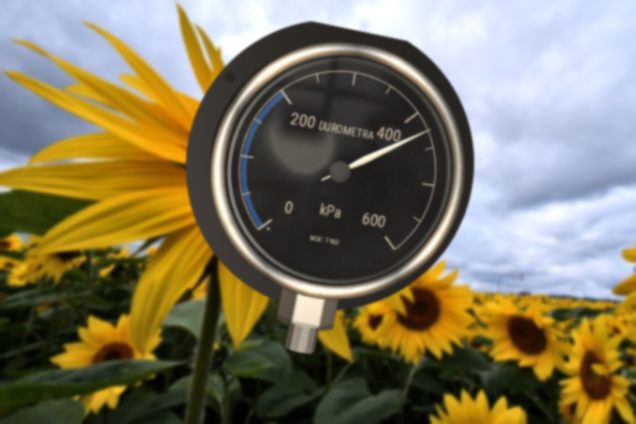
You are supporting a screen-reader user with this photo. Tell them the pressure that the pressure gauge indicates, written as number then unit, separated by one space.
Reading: 425 kPa
